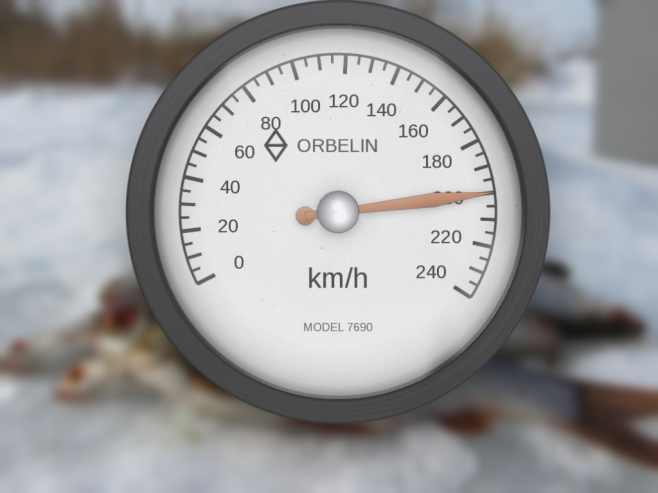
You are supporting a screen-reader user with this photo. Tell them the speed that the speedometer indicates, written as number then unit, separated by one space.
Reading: 200 km/h
